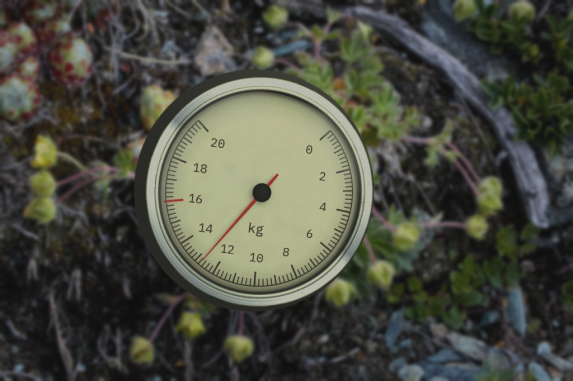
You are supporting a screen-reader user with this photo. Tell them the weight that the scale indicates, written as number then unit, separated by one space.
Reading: 12.8 kg
